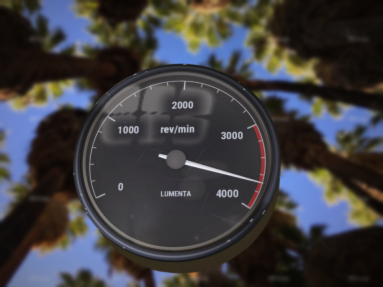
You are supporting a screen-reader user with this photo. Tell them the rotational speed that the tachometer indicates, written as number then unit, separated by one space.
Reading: 3700 rpm
